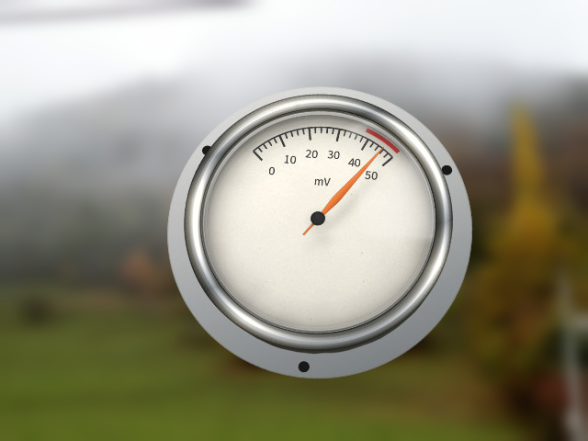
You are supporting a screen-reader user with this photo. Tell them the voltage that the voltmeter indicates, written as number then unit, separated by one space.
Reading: 46 mV
